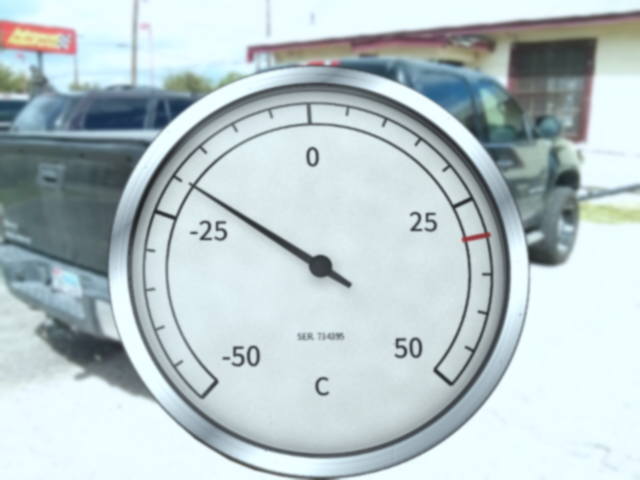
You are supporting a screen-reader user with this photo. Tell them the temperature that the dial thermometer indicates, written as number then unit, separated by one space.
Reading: -20 °C
